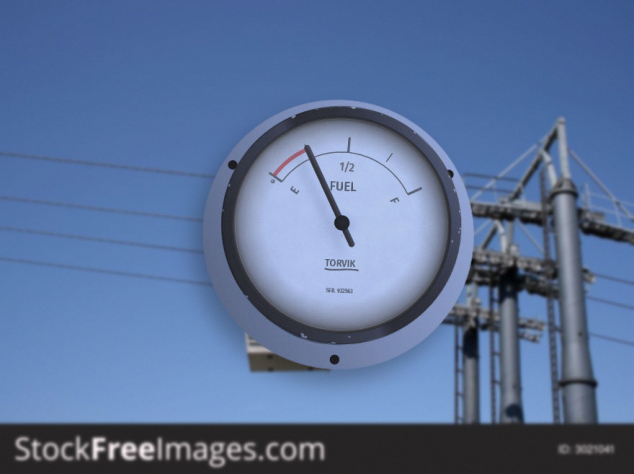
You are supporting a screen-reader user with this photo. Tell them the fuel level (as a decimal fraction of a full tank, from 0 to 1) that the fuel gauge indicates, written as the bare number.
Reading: 0.25
